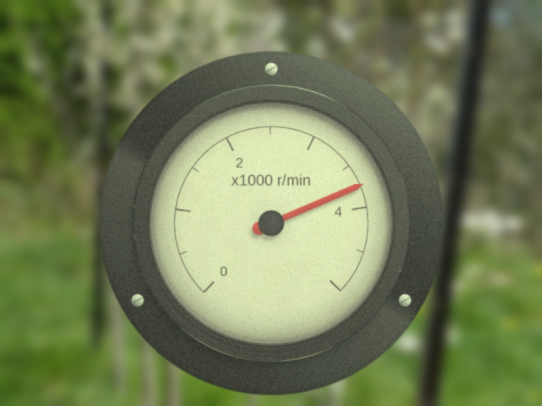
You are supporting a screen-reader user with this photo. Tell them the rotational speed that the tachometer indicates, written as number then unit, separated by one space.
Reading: 3750 rpm
